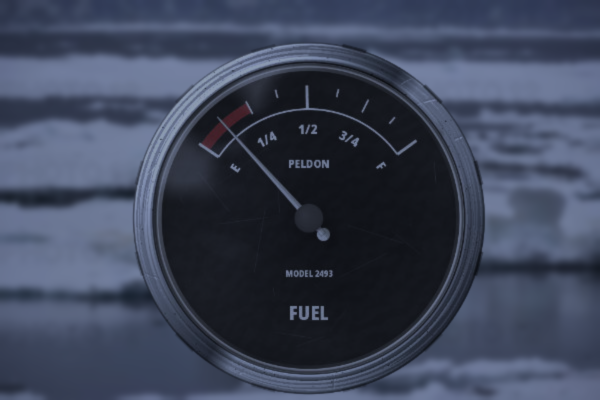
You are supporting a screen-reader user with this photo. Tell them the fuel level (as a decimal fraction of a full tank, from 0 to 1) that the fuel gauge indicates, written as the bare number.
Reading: 0.125
